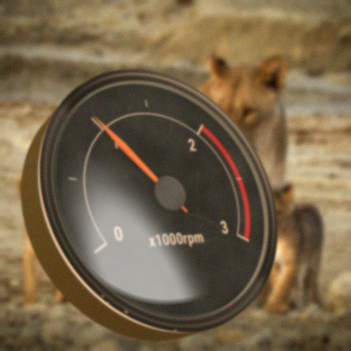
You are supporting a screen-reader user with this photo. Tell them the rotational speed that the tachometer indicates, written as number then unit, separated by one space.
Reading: 1000 rpm
